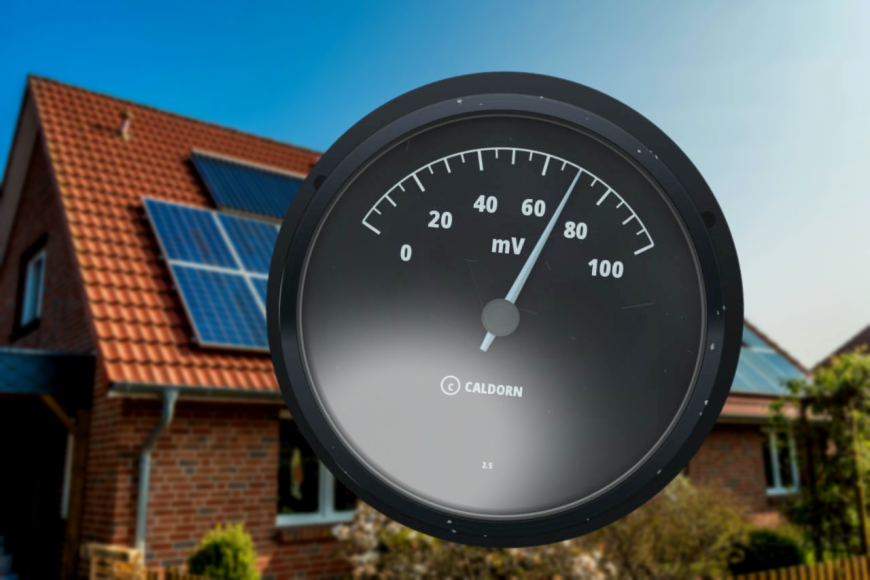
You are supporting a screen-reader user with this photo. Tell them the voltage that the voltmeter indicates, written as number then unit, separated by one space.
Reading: 70 mV
